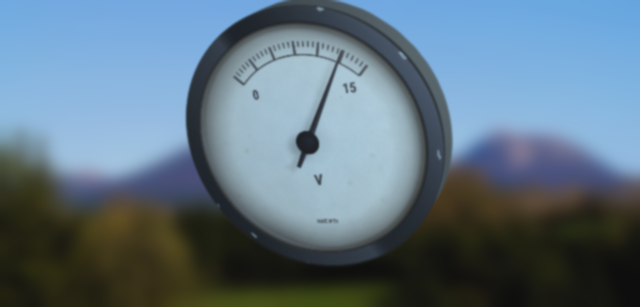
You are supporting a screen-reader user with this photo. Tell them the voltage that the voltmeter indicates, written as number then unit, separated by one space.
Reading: 12.5 V
